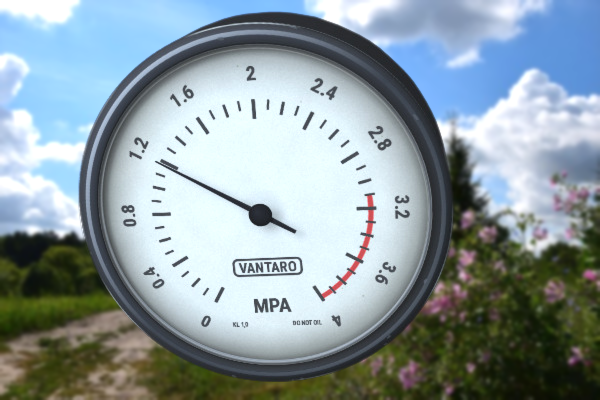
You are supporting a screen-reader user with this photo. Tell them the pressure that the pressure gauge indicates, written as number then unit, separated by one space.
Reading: 1.2 MPa
